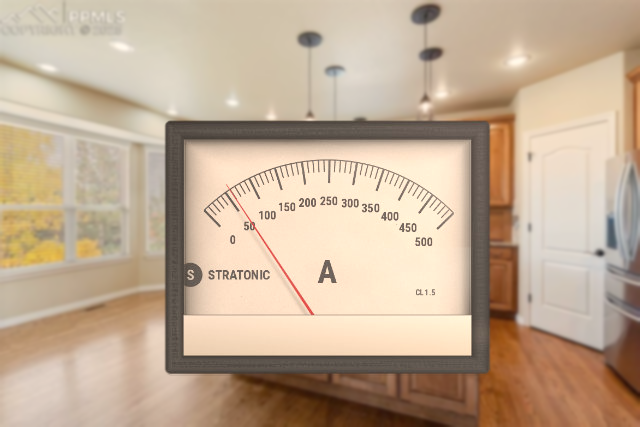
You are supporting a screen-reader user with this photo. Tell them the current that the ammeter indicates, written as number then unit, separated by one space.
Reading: 60 A
